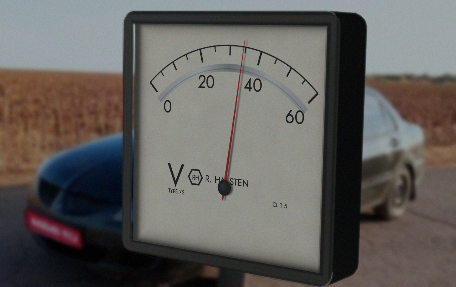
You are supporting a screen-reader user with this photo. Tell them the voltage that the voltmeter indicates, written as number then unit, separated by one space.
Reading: 35 V
